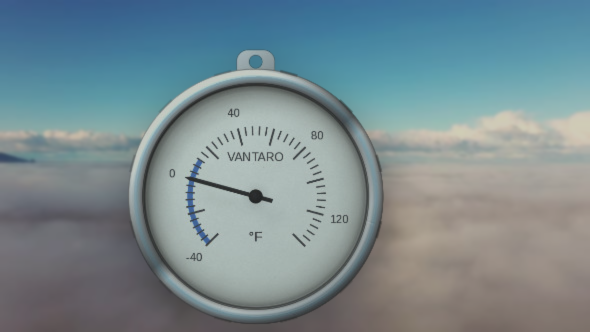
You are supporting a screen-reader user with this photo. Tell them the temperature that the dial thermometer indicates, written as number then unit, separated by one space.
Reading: 0 °F
